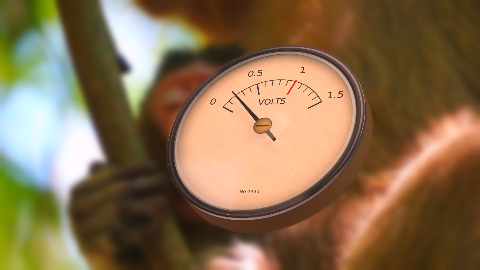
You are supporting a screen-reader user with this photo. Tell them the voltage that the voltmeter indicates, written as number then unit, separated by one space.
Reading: 0.2 V
